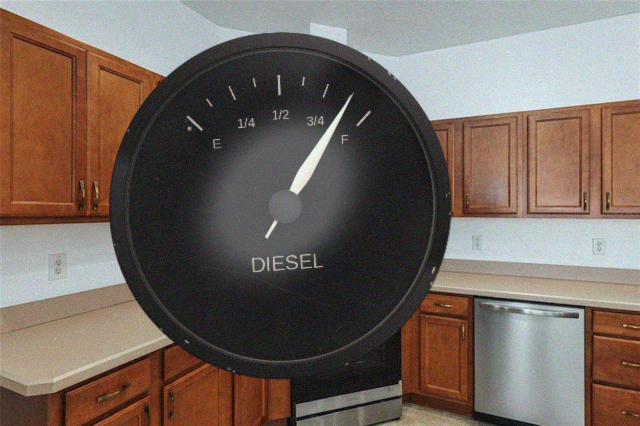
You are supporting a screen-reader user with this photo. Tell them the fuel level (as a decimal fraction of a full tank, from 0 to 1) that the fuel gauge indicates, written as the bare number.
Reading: 0.875
